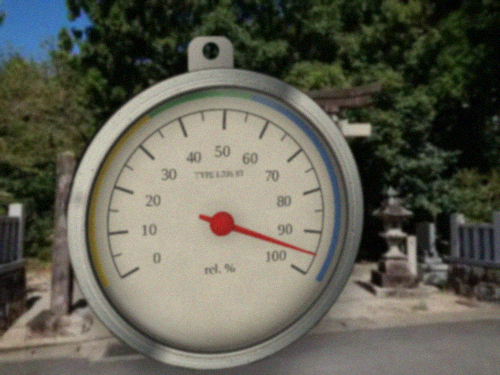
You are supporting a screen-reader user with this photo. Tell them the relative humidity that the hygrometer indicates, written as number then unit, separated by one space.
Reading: 95 %
